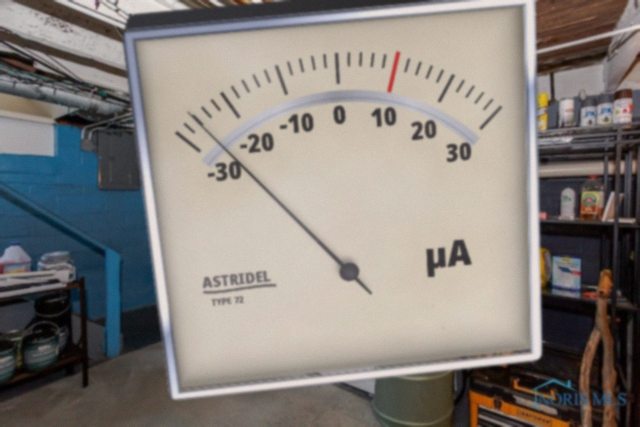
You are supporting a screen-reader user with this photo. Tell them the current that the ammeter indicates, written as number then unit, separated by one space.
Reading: -26 µA
